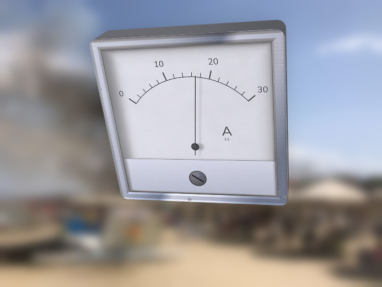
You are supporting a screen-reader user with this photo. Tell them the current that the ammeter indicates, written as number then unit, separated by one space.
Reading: 17 A
